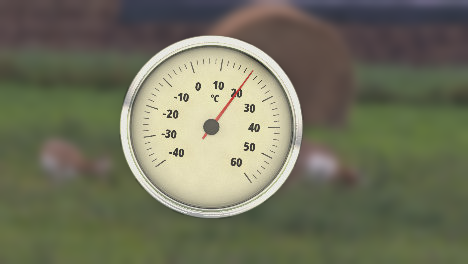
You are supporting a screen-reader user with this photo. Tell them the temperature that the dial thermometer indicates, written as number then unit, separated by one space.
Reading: 20 °C
